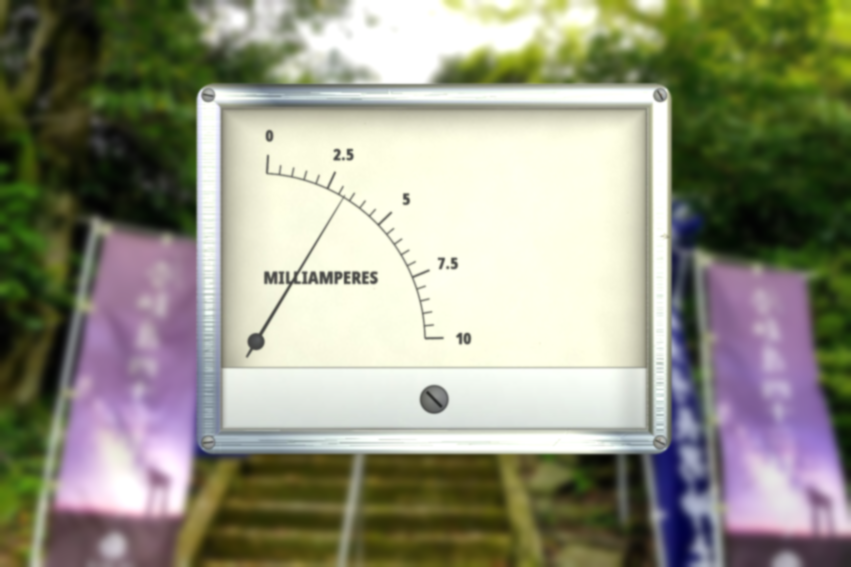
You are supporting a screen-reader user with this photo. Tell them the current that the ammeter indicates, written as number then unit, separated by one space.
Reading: 3.25 mA
